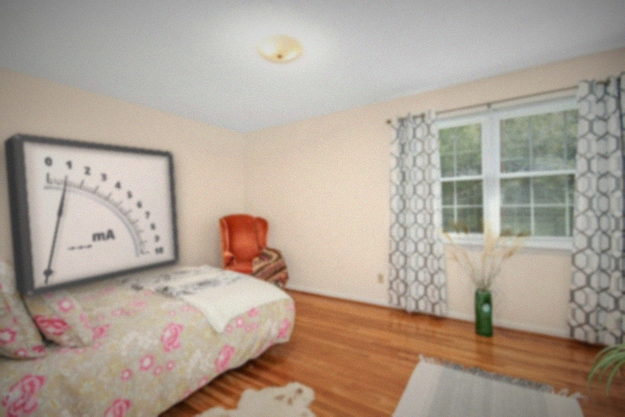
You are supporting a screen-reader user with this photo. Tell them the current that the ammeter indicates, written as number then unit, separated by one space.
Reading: 1 mA
